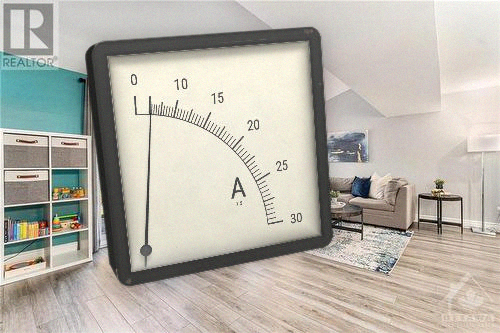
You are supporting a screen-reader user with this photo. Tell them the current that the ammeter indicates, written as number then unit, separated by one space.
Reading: 5 A
